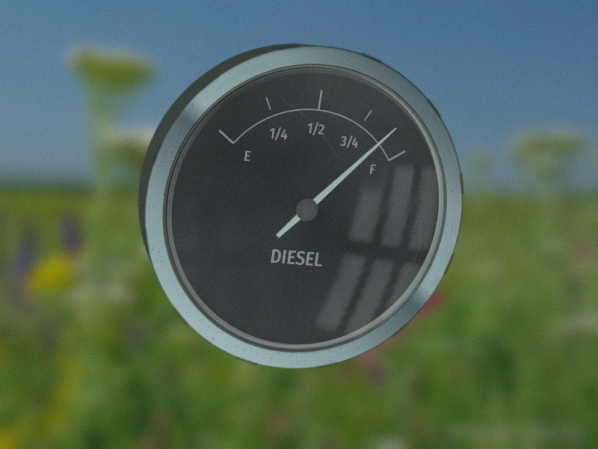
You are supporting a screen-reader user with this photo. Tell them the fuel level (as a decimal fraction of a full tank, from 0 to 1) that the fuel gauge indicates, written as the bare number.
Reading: 0.875
